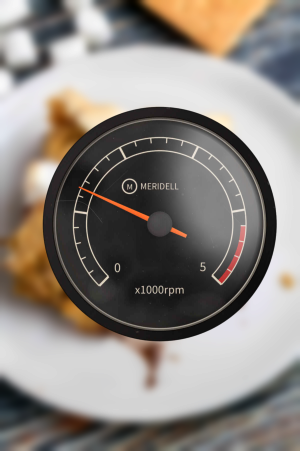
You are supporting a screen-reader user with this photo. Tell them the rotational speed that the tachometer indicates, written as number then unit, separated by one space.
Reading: 1300 rpm
